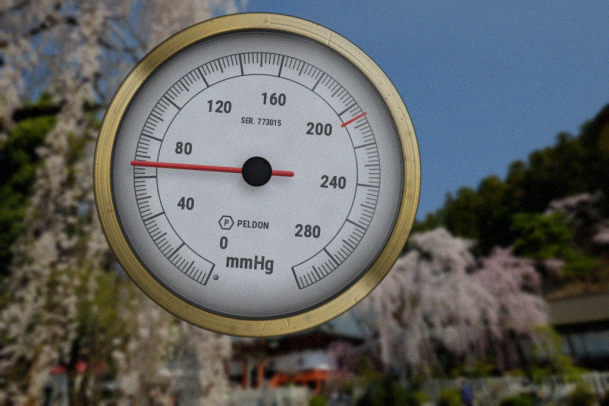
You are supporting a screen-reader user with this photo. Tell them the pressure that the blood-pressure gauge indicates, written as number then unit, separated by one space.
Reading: 66 mmHg
